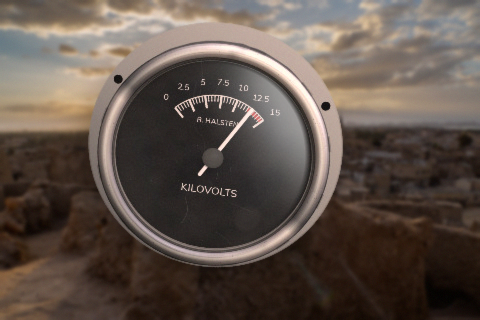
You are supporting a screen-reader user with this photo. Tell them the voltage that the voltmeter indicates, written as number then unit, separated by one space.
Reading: 12.5 kV
